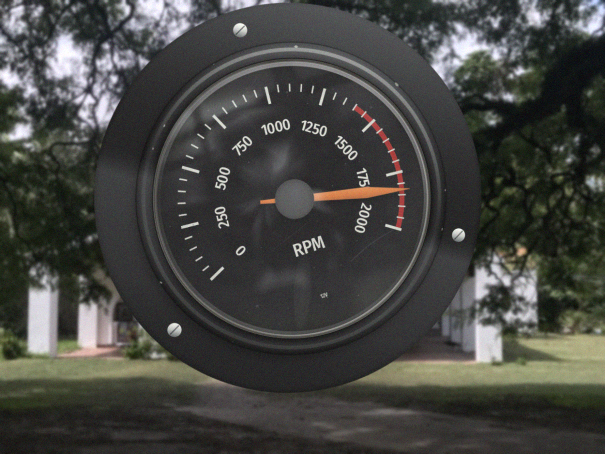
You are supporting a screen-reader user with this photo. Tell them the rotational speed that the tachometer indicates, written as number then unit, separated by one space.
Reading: 1825 rpm
